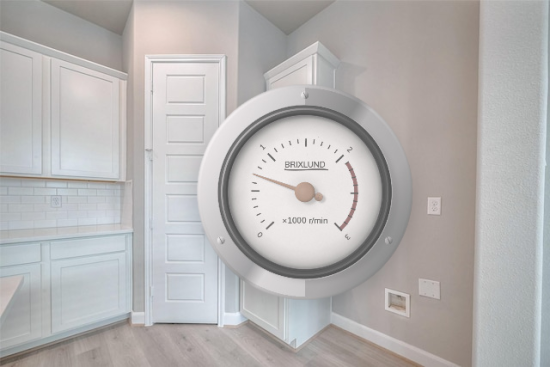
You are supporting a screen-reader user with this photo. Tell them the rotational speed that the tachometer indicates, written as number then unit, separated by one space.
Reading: 700 rpm
